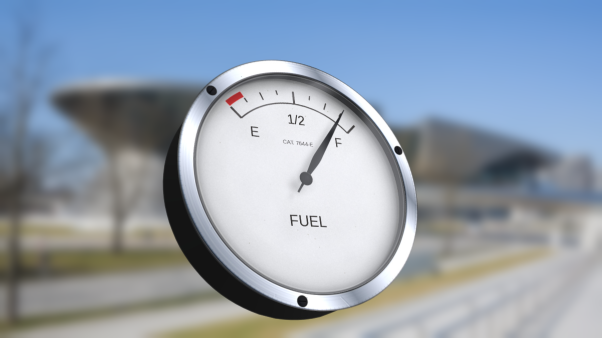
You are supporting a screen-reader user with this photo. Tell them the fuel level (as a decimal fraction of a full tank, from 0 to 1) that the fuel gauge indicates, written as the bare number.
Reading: 0.875
